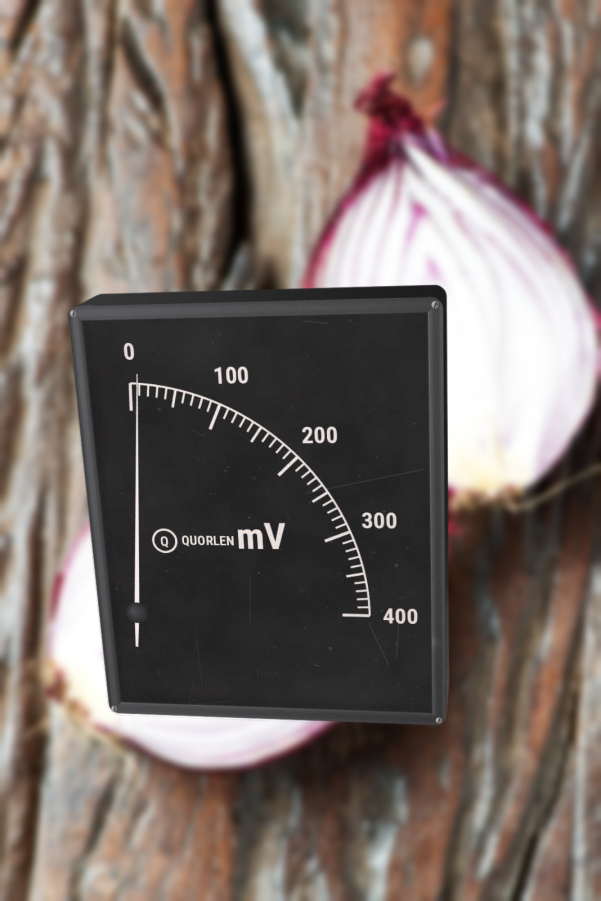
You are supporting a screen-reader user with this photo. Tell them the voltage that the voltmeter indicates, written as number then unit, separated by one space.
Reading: 10 mV
